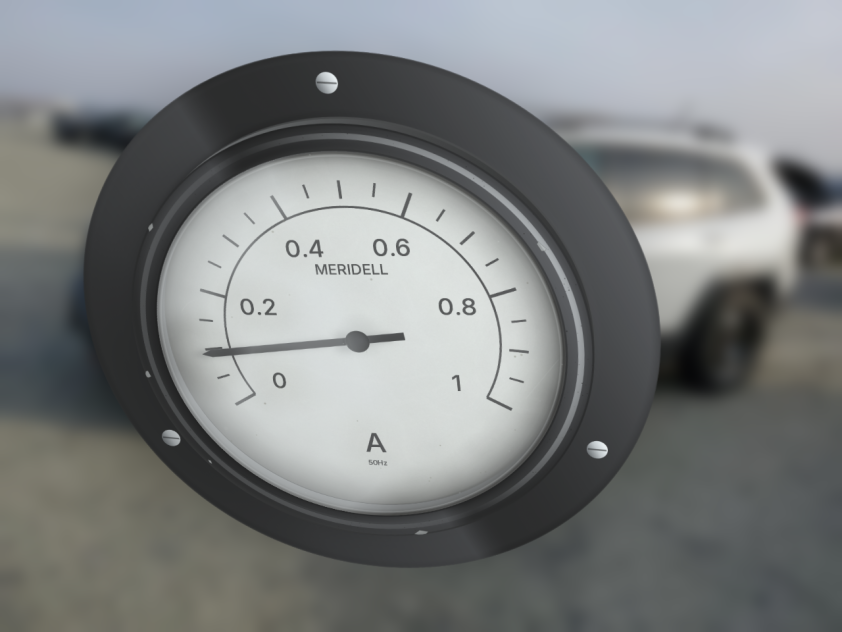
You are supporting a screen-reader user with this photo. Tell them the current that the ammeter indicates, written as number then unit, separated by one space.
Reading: 0.1 A
